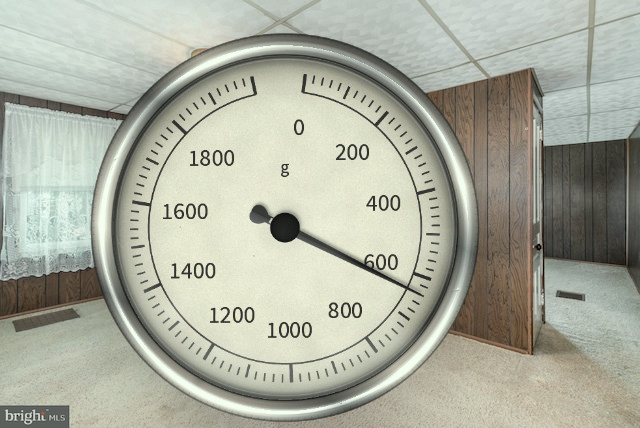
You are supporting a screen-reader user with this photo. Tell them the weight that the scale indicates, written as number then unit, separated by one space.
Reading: 640 g
